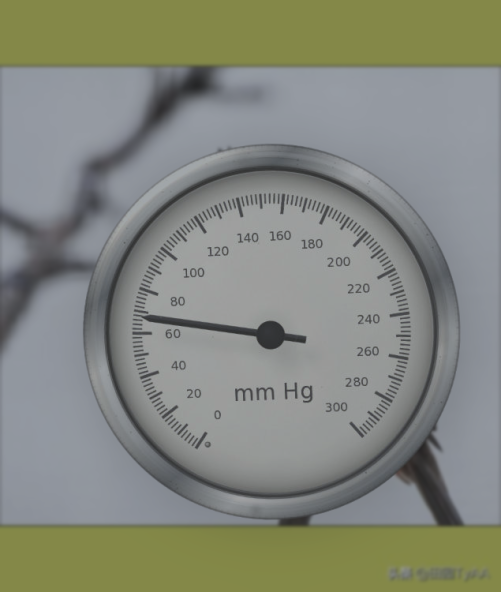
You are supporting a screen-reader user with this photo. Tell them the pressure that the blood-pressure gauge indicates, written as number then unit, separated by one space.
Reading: 68 mmHg
